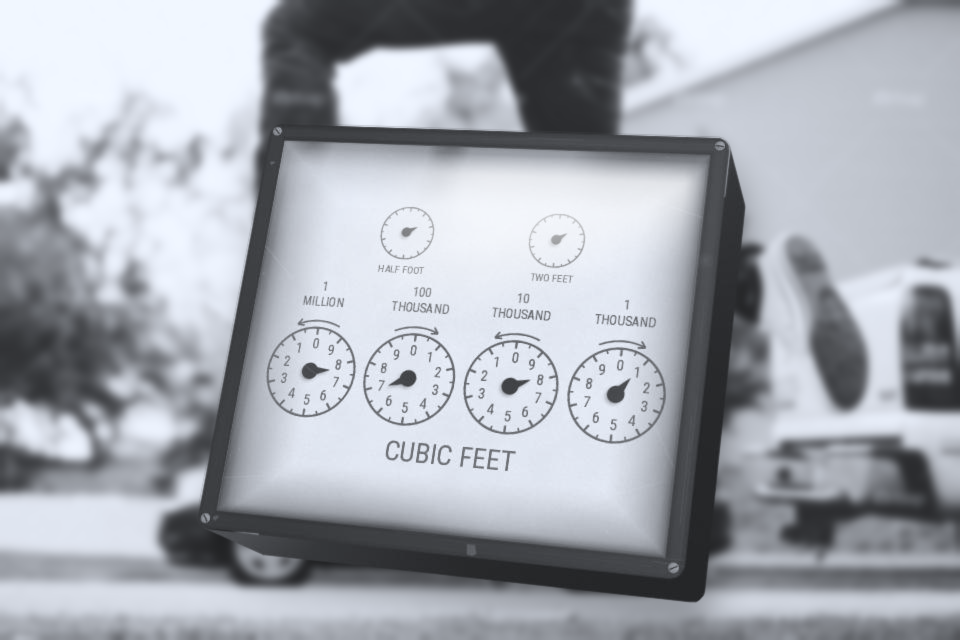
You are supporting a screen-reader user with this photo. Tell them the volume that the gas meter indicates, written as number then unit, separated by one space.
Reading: 768100 ft³
